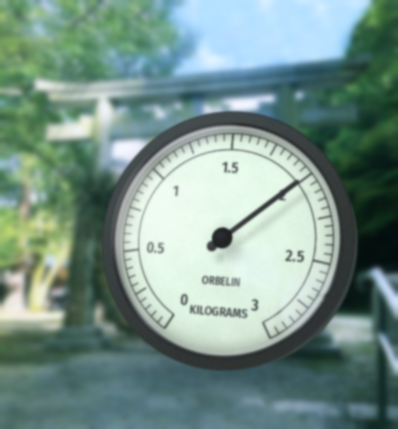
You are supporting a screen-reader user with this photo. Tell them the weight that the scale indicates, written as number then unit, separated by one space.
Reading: 2 kg
